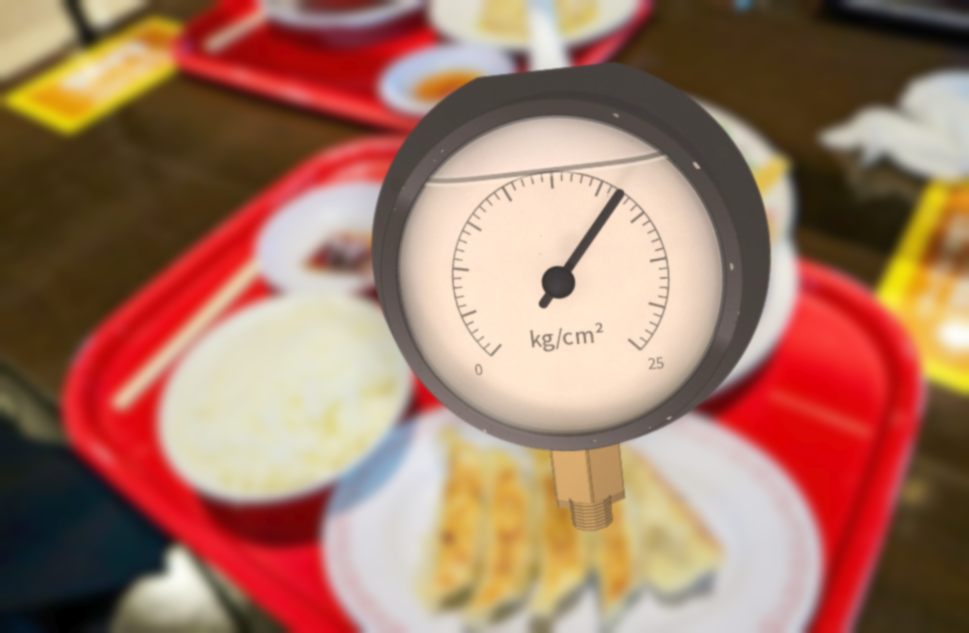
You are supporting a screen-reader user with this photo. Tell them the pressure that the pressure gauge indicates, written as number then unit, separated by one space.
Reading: 16 kg/cm²
